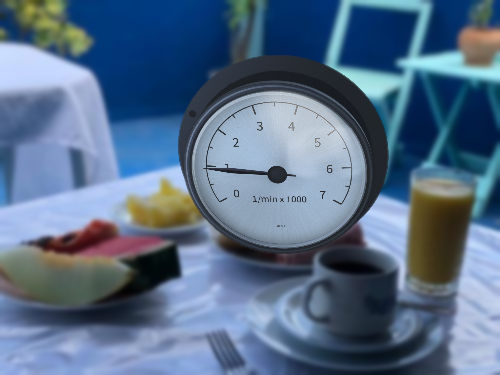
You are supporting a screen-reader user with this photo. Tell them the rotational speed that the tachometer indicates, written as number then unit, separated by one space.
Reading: 1000 rpm
